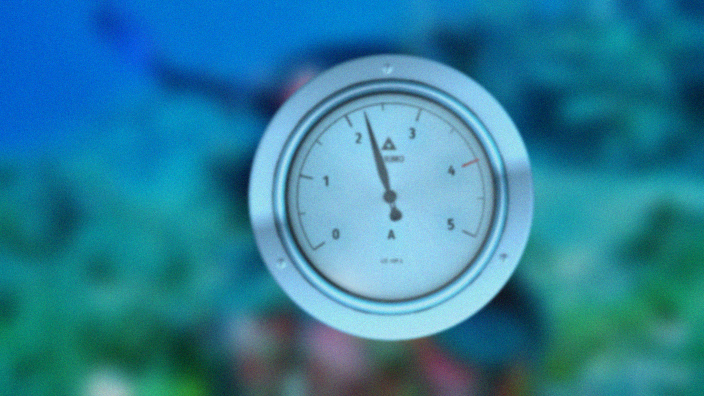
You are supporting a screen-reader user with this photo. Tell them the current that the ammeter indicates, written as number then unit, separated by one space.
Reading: 2.25 A
